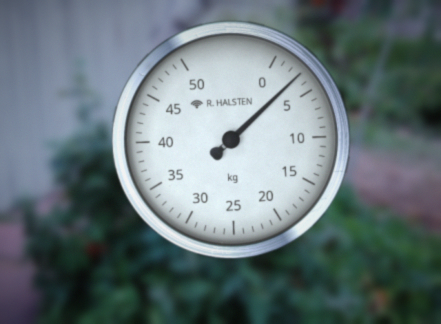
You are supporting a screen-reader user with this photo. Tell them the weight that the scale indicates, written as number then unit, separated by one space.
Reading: 3 kg
